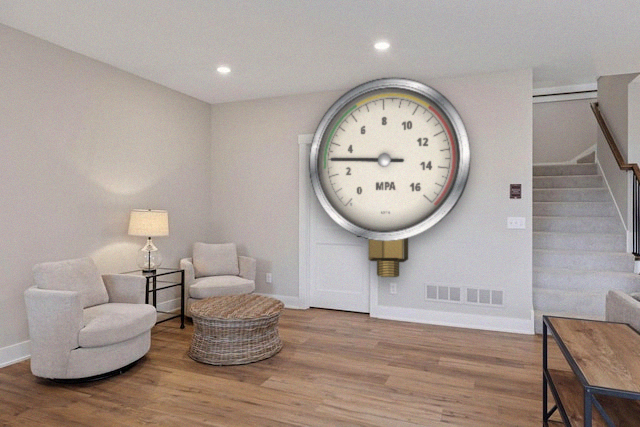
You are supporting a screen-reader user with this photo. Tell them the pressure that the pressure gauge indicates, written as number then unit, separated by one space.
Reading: 3 MPa
